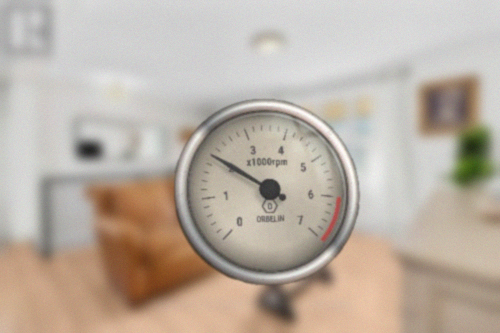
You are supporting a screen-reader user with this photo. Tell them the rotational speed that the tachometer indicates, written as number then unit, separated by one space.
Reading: 2000 rpm
